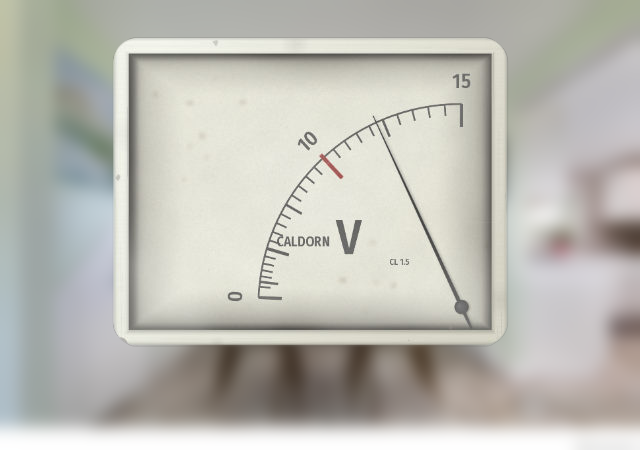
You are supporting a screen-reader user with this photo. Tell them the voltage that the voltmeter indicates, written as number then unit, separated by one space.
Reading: 12.25 V
